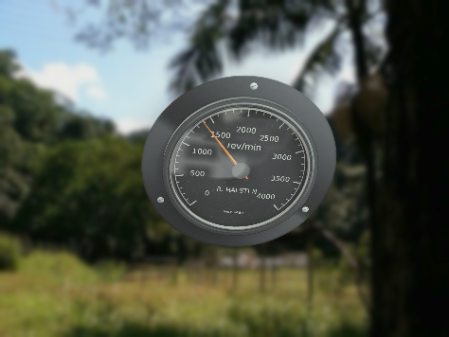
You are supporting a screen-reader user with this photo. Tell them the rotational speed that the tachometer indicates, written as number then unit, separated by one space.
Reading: 1400 rpm
